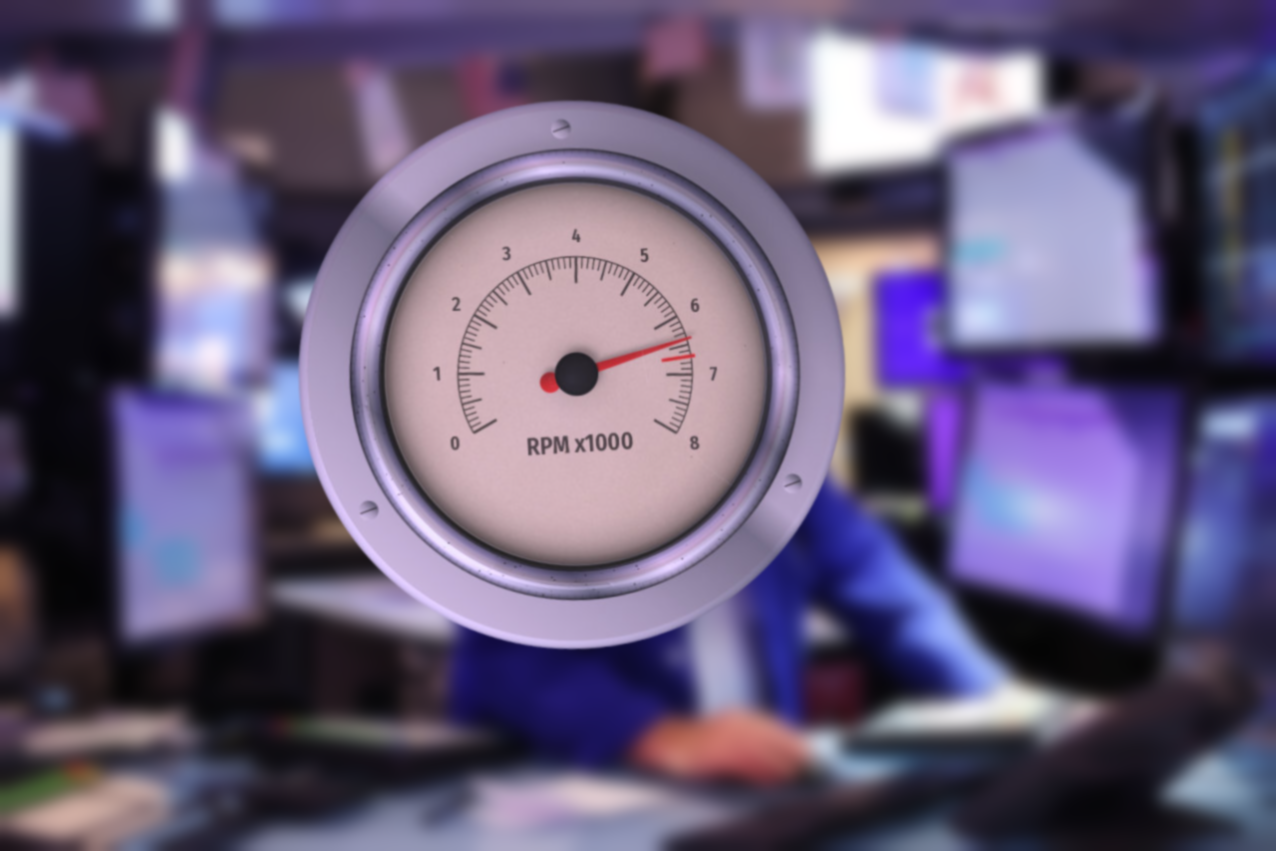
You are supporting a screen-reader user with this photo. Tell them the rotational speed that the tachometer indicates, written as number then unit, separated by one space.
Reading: 6400 rpm
